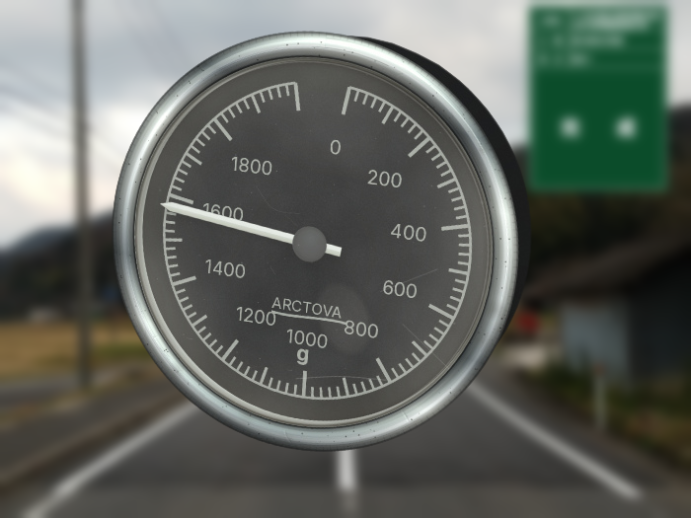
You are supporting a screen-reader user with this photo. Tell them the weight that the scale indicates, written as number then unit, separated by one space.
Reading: 1580 g
